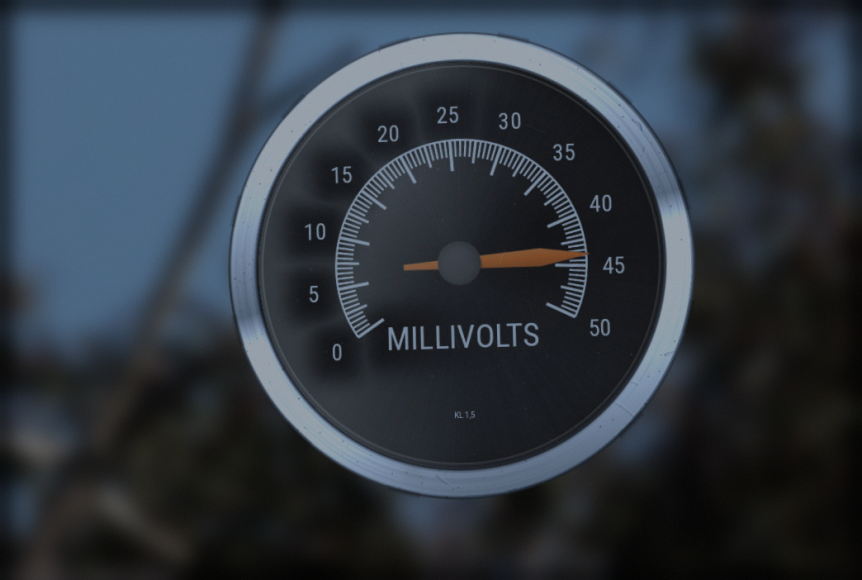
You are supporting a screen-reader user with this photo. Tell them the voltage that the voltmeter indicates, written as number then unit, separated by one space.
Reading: 44 mV
